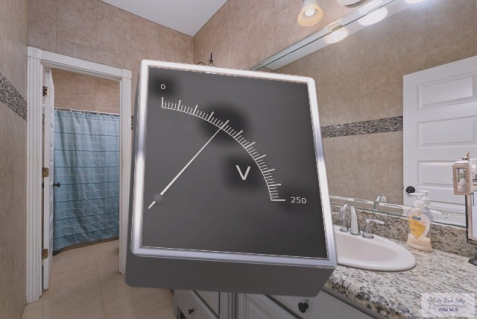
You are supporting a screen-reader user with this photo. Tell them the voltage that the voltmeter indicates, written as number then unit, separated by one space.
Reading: 100 V
